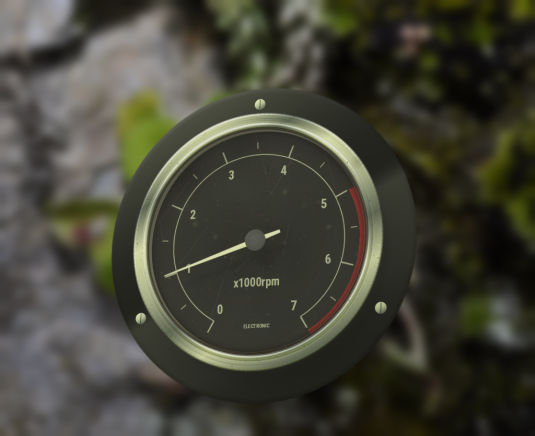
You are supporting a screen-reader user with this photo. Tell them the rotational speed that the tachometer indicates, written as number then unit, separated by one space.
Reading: 1000 rpm
